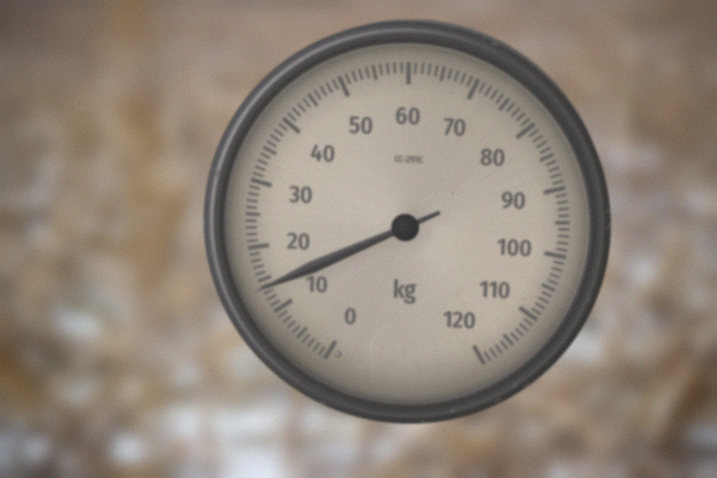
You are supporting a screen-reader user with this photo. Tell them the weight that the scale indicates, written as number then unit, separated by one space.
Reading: 14 kg
